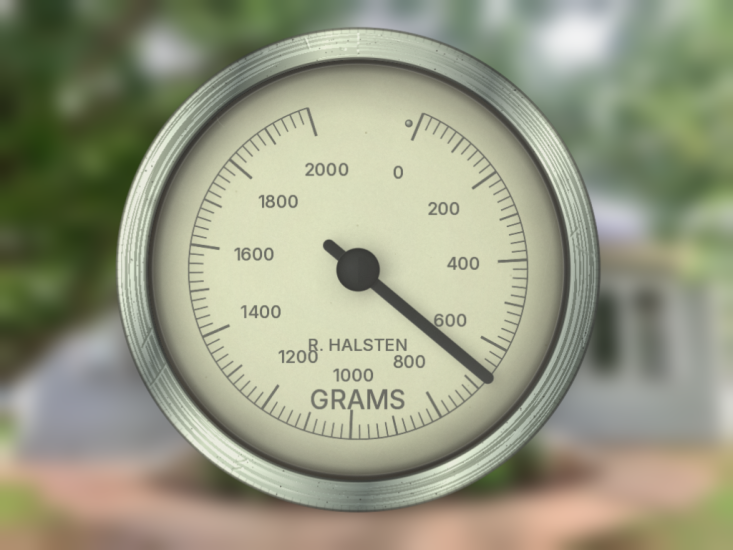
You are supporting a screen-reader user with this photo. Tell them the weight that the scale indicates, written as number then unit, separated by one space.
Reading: 670 g
